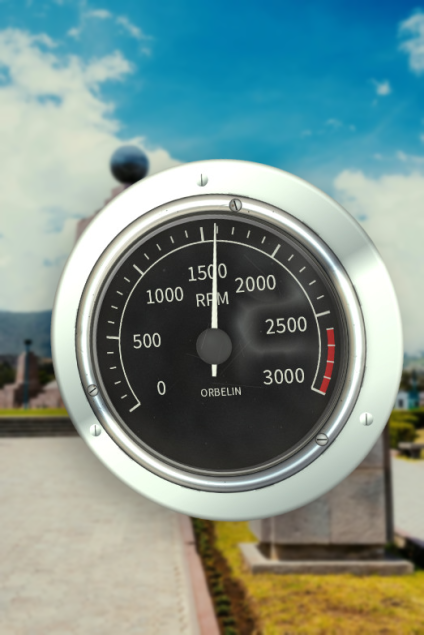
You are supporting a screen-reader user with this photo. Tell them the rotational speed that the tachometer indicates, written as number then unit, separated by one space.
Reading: 1600 rpm
